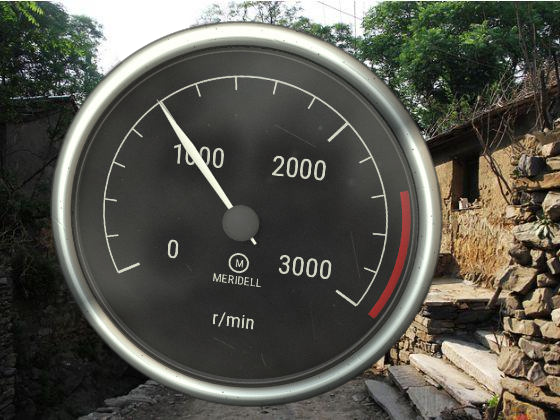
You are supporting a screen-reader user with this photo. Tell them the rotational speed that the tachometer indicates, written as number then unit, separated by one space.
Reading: 1000 rpm
